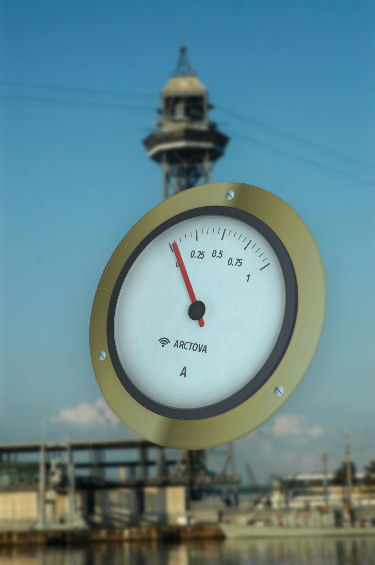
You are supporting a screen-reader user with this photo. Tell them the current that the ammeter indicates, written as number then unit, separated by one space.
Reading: 0.05 A
